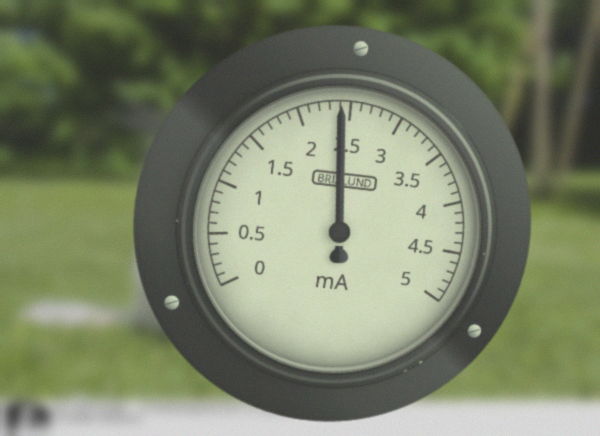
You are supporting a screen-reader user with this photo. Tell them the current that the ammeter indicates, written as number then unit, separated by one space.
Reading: 2.4 mA
